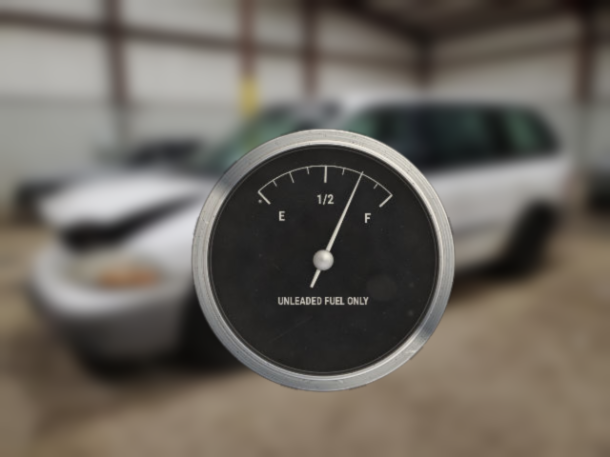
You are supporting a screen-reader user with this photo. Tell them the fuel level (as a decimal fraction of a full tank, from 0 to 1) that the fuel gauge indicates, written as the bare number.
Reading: 0.75
